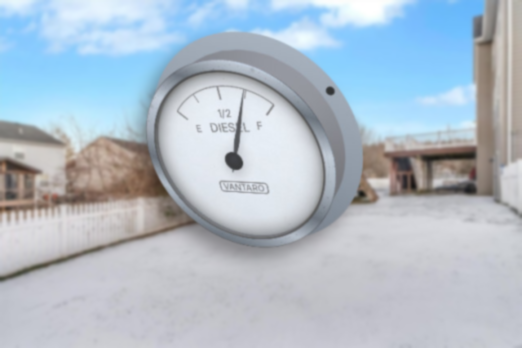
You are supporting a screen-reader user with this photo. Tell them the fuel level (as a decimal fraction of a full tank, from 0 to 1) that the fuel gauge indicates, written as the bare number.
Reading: 0.75
